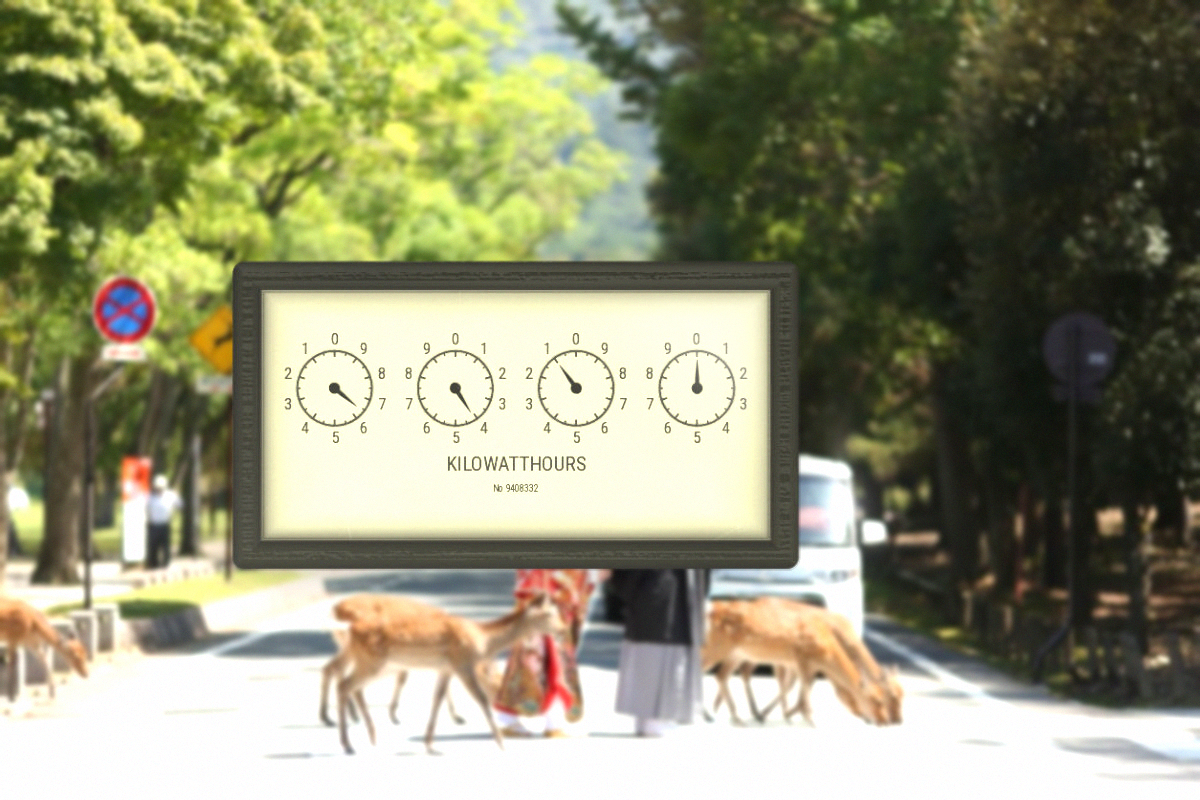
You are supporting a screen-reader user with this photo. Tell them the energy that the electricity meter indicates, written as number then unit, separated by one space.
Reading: 6410 kWh
